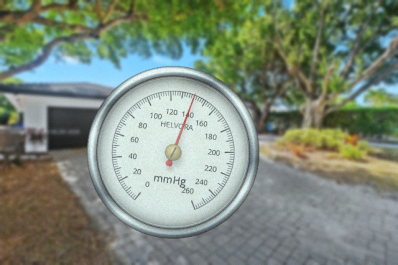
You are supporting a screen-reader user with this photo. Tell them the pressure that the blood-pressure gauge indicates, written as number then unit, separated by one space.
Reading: 140 mmHg
